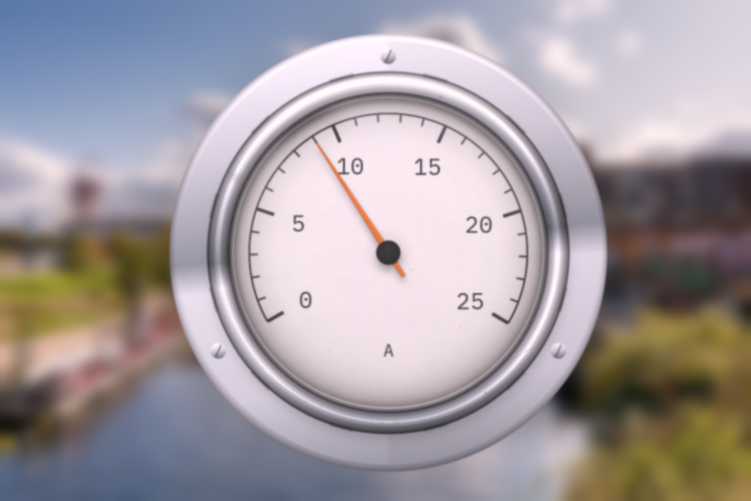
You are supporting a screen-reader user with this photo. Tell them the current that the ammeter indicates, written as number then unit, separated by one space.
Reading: 9 A
